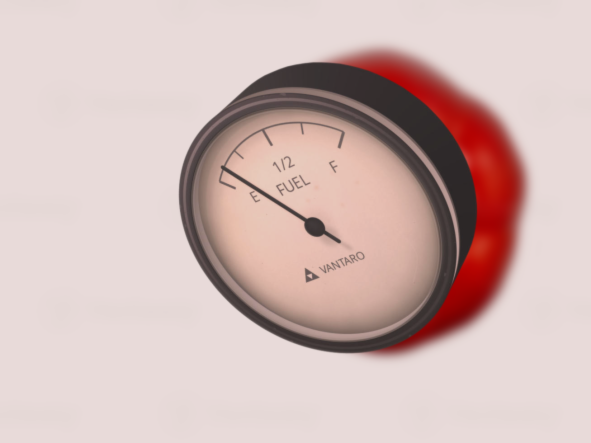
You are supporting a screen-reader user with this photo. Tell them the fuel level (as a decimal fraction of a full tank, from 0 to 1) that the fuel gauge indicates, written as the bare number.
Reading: 0.125
